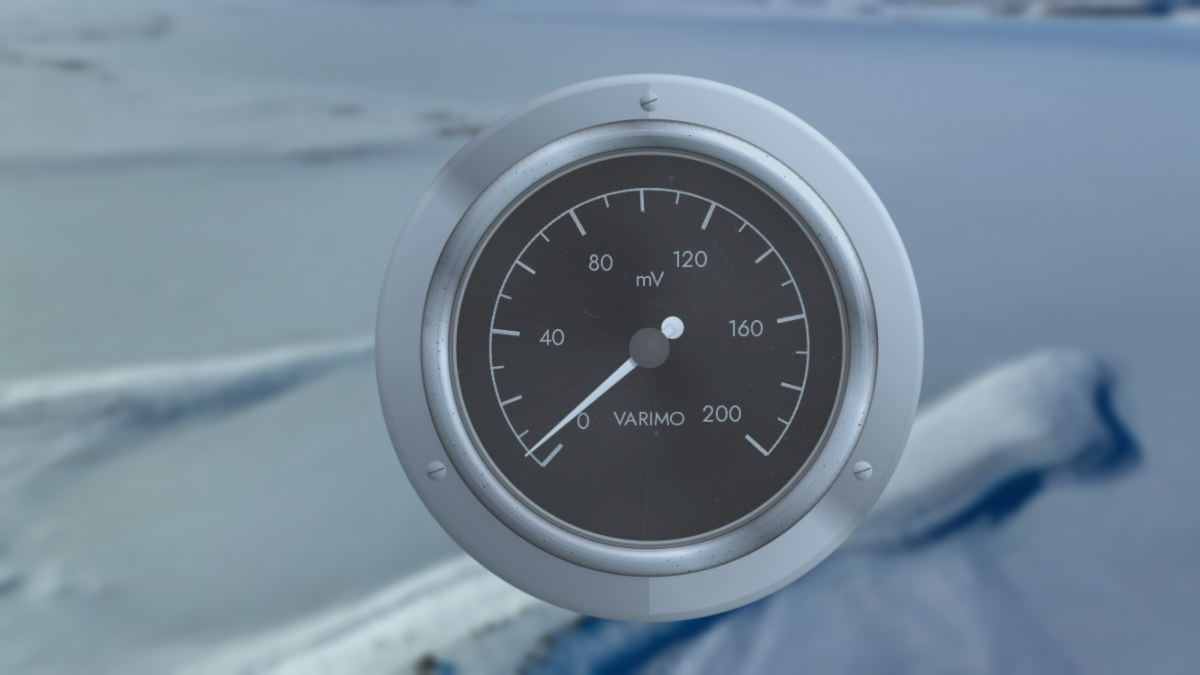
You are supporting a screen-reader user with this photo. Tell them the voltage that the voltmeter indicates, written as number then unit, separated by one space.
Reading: 5 mV
